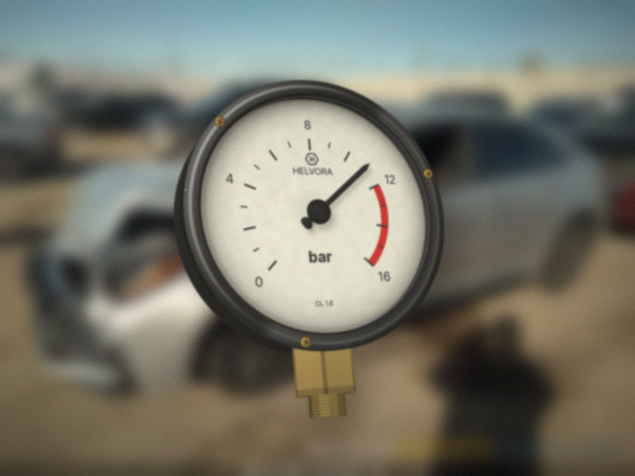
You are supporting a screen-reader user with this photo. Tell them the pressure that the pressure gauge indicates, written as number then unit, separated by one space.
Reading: 11 bar
